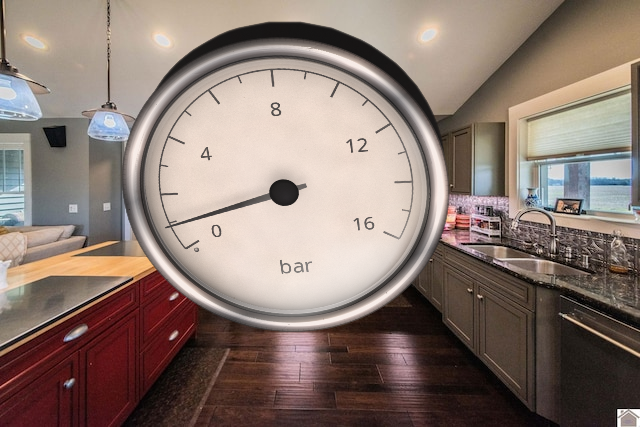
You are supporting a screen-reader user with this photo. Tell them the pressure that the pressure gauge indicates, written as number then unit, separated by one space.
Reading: 1 bar
